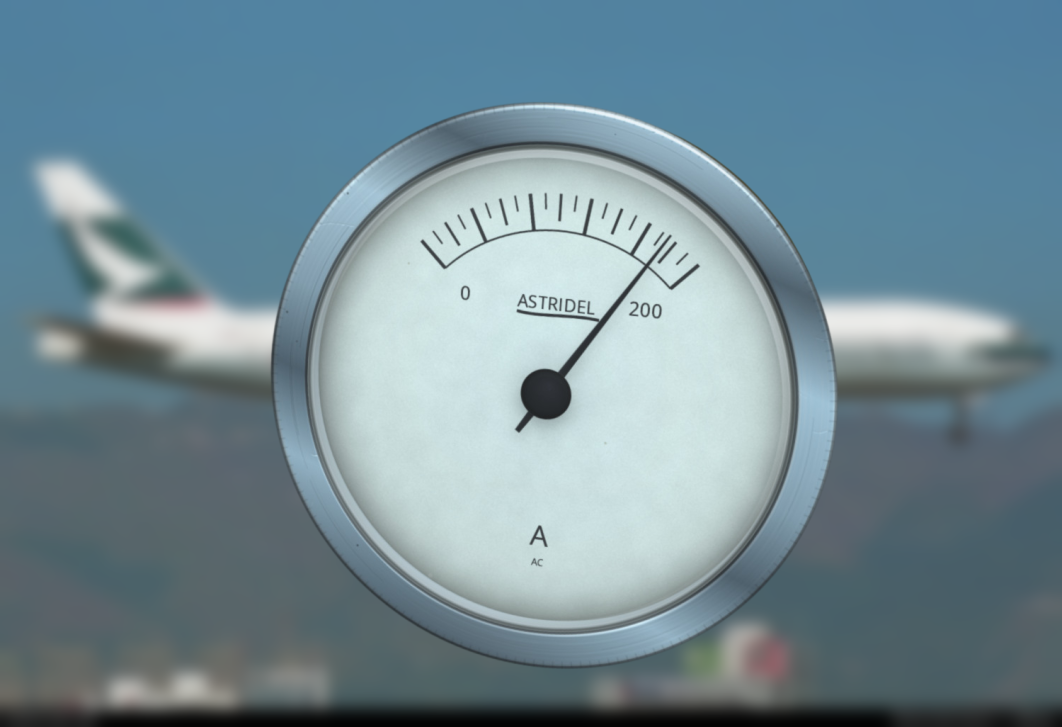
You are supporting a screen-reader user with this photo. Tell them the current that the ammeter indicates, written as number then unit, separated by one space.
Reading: 175 A
